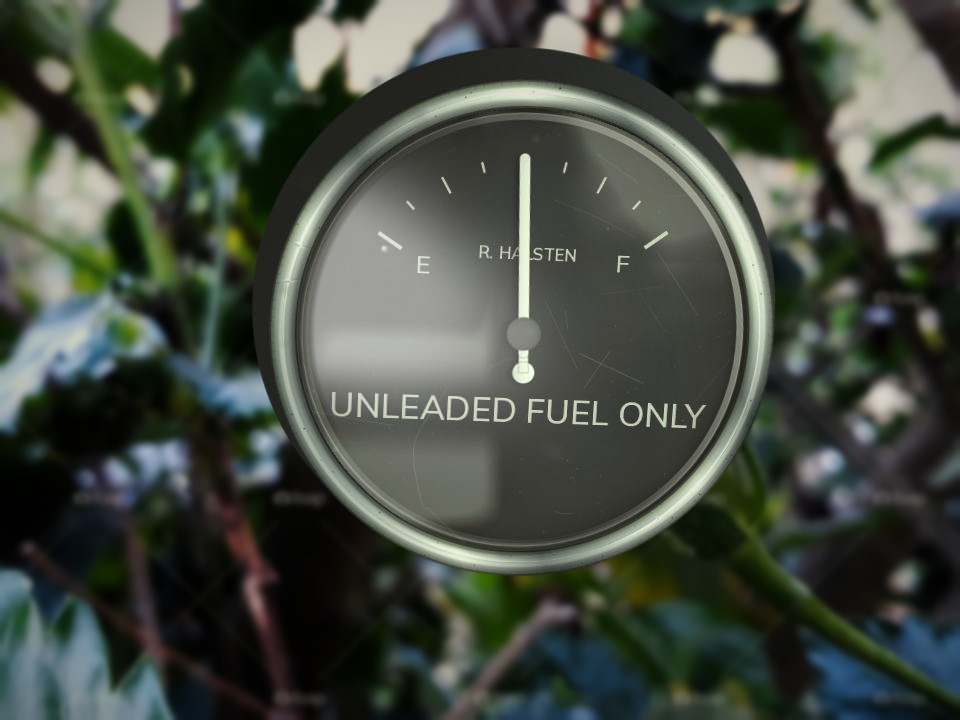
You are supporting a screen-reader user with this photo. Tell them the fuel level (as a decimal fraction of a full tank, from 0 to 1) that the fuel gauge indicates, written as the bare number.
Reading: 0.5
